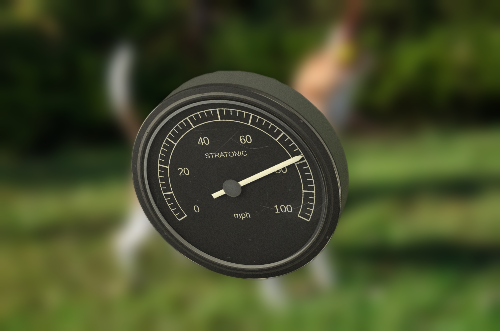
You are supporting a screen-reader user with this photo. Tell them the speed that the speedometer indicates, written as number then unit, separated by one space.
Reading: 78 mph
